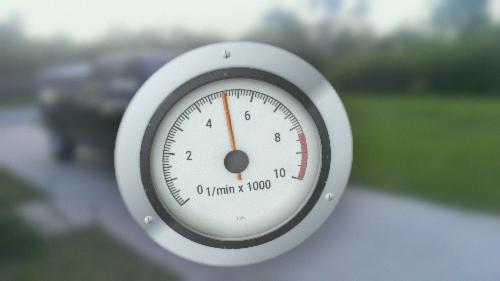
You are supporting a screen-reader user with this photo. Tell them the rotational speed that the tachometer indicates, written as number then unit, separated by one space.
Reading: 5000 rpm
